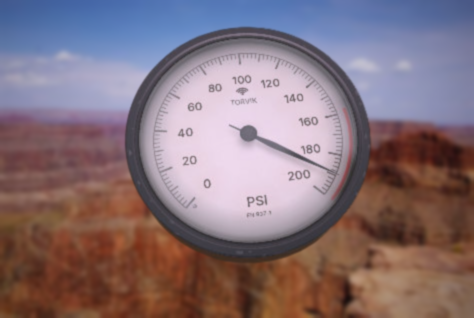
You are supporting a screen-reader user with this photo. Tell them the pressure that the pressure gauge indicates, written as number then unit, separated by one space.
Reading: 190 psi
